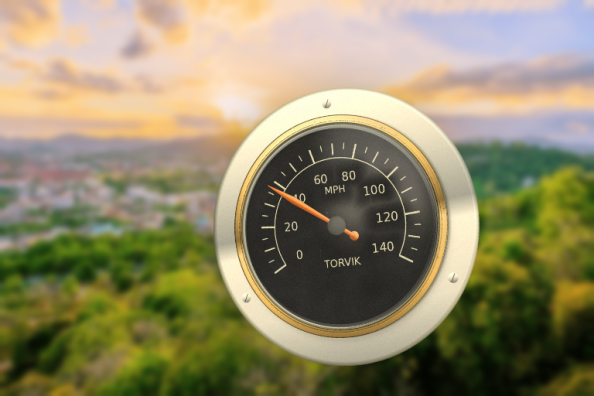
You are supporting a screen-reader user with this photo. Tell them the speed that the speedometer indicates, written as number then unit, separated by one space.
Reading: 37.5 mph
